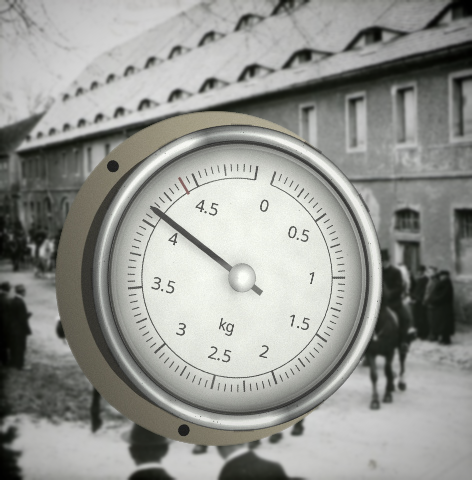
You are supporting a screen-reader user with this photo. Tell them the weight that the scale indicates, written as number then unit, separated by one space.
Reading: 4.1 kg
